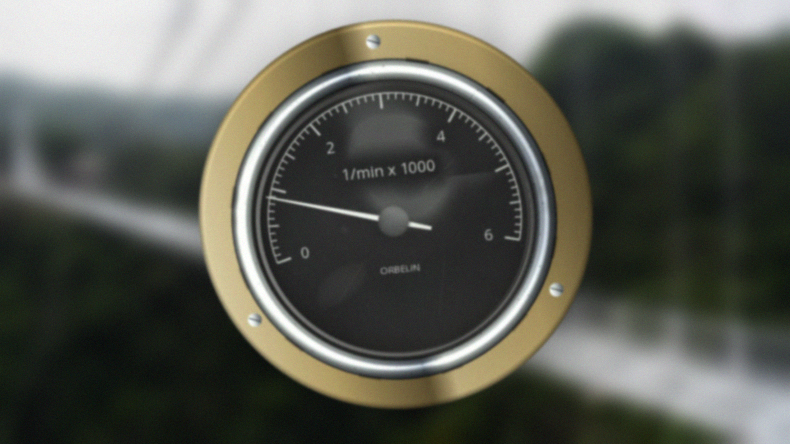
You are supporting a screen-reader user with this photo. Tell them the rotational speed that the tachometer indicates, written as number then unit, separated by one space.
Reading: 900 rpm
